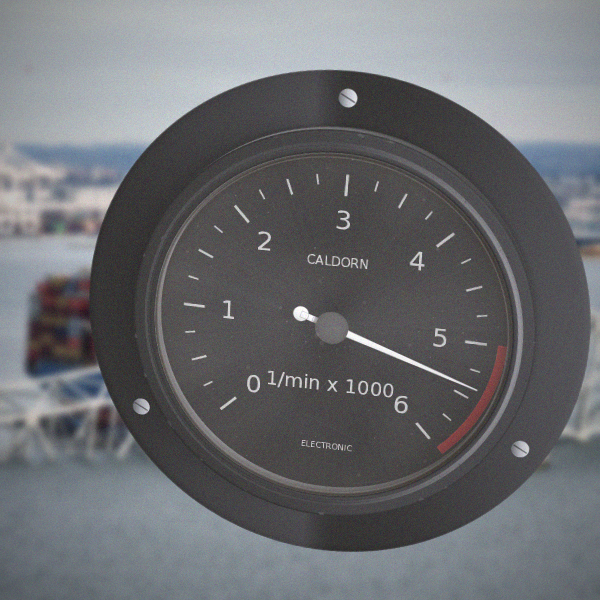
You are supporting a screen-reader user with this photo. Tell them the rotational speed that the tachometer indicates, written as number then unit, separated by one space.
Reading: 5375 rpm
